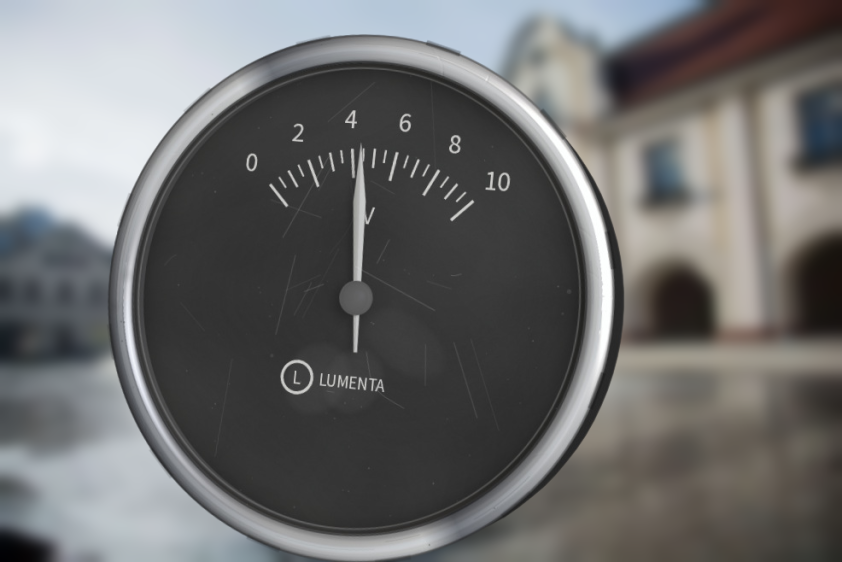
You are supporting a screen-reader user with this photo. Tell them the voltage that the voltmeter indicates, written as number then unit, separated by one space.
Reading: 4.5 V
